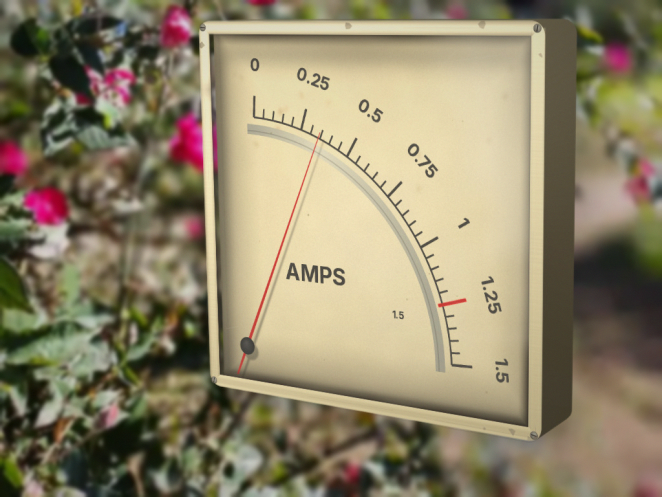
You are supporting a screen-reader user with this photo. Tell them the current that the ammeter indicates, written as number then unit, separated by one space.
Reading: 0.35 A
